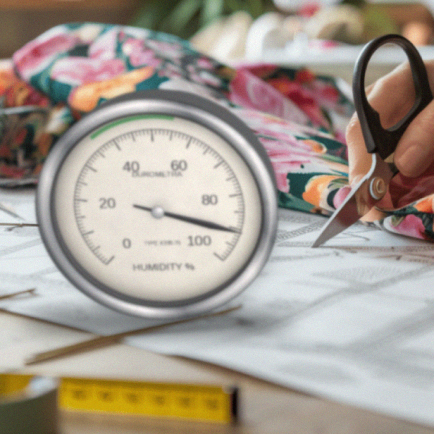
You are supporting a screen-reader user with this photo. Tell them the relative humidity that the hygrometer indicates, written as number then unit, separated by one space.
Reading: 90 %
